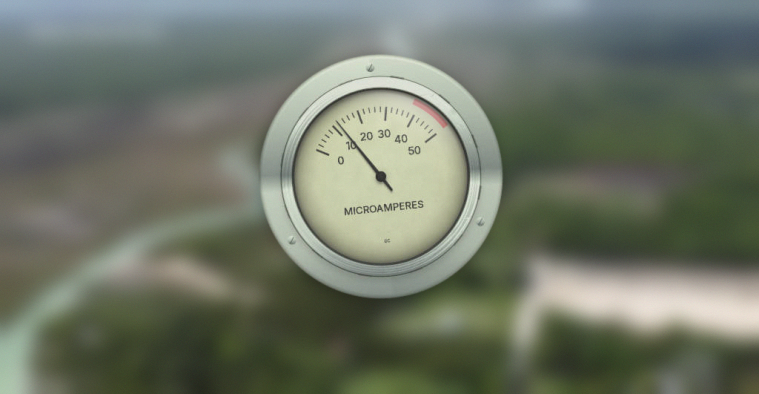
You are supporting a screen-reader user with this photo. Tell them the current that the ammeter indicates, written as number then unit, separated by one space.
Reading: 12 µA
